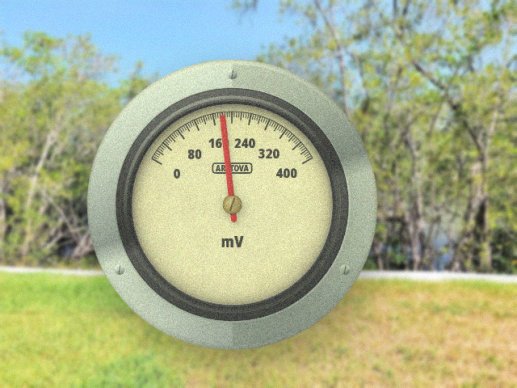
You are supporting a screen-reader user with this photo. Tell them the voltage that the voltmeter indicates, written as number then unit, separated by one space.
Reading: 180 mV
